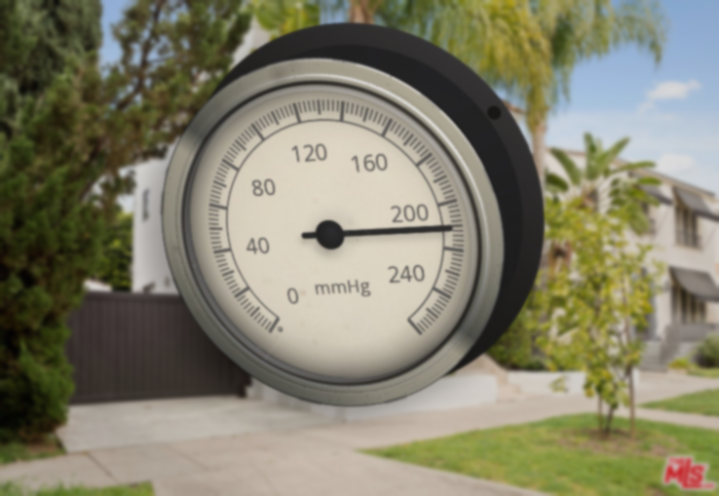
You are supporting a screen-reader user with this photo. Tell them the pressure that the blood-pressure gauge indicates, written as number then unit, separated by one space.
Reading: 210 mmHg
